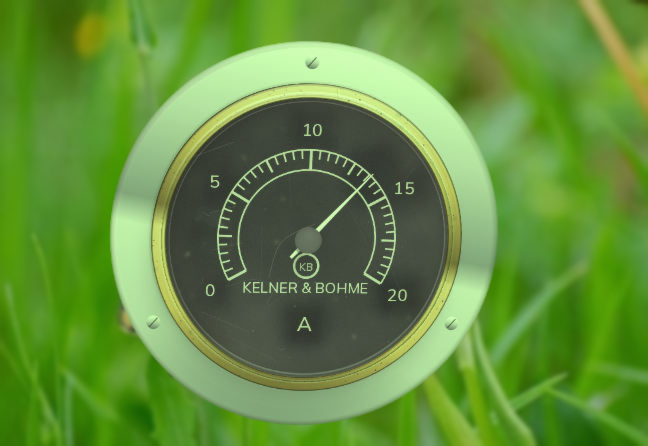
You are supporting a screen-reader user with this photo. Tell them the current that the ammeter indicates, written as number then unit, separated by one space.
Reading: 13.5 A
